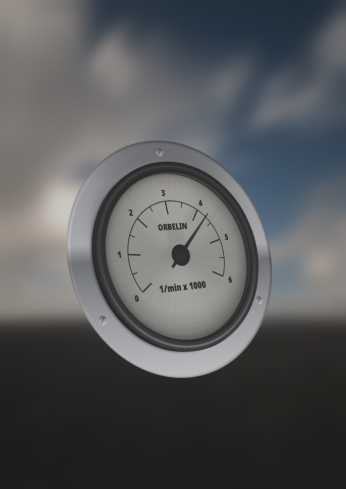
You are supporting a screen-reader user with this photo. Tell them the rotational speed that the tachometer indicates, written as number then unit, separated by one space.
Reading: 4250 rpm
